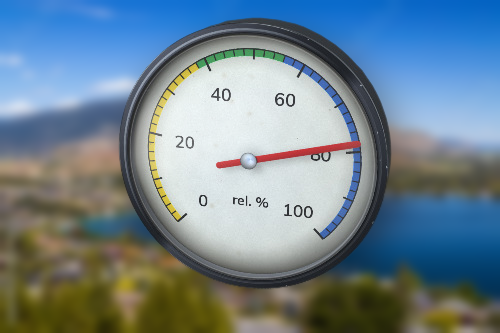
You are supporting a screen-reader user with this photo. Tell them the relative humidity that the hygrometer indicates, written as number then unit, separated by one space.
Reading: 78 %
